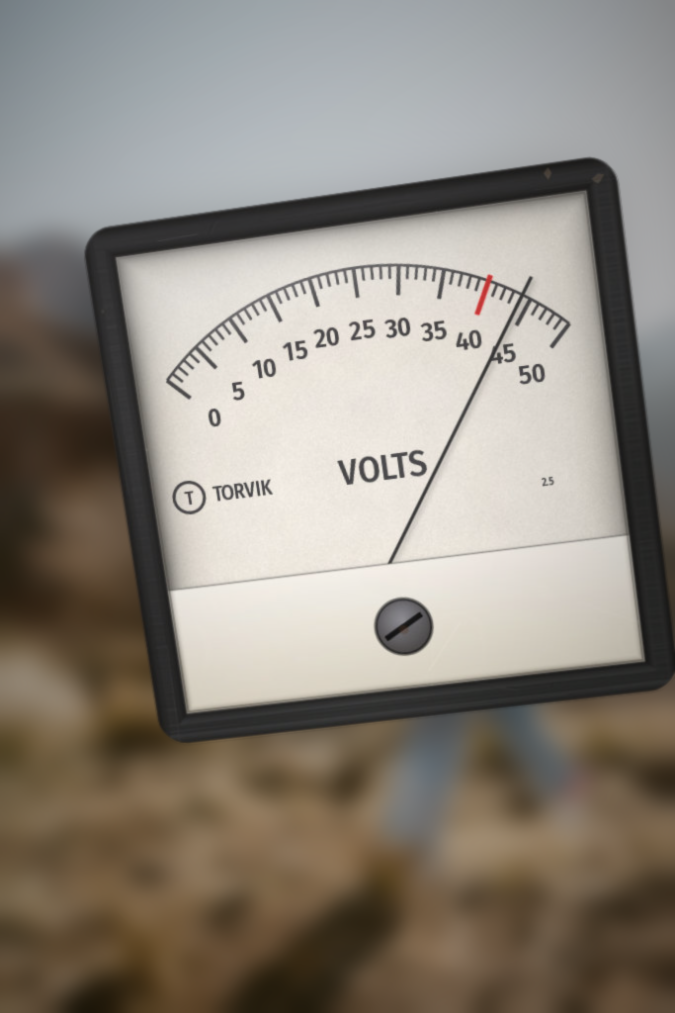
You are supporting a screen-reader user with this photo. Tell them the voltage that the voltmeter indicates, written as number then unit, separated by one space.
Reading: 44 V
